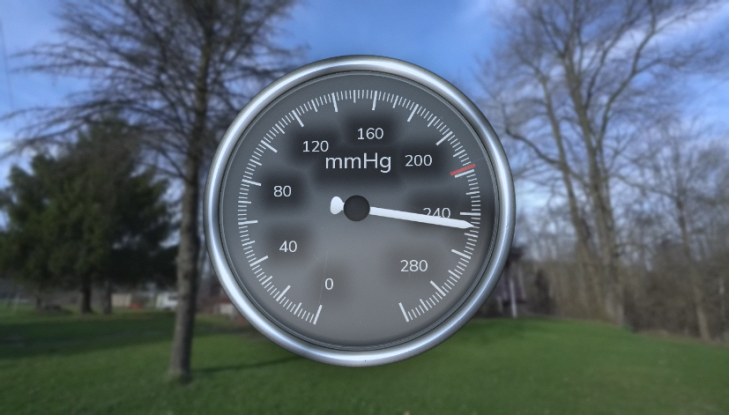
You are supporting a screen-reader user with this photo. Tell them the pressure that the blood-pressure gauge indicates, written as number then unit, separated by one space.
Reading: 246 mmHg
